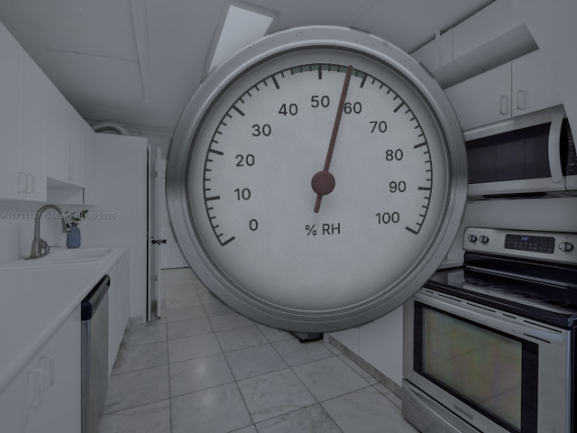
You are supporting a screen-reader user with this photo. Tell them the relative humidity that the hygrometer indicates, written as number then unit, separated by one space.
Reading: 56 %
